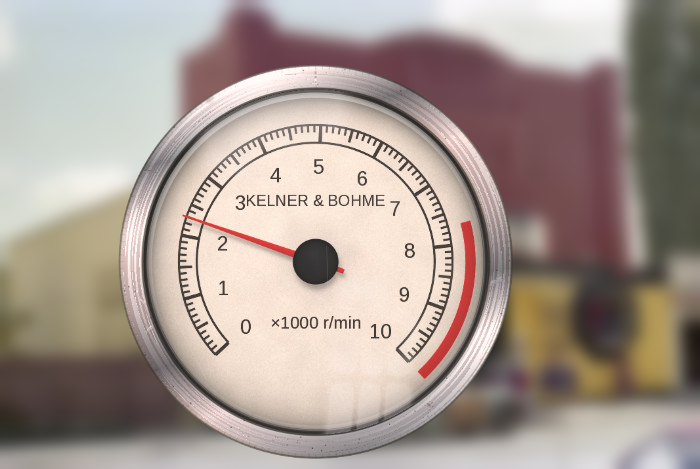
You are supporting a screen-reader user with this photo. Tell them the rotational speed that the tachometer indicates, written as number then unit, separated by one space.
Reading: 2300 rpm
